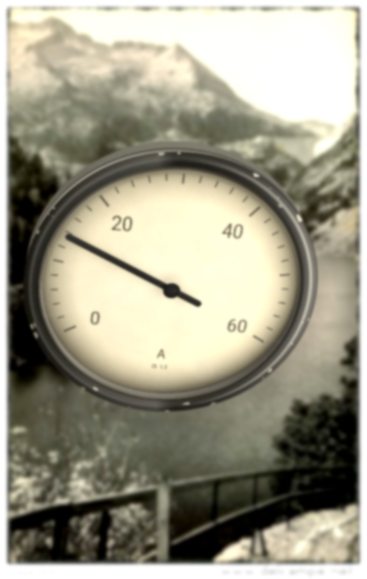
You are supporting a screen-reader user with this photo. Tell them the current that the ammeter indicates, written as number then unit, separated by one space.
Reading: 14 A
